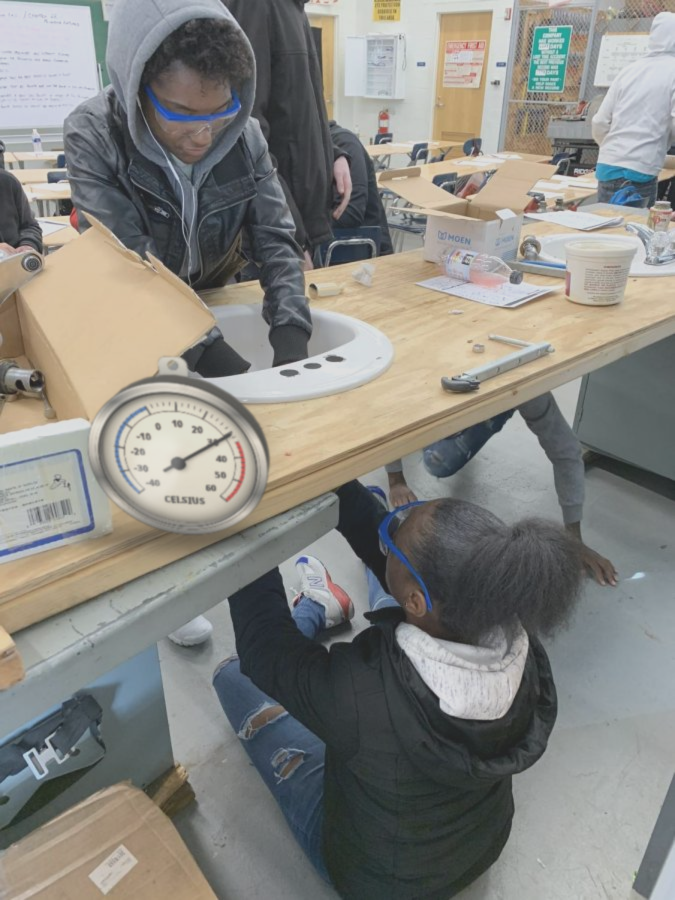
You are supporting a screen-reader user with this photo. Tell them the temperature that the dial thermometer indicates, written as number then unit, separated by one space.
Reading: 30 °C
